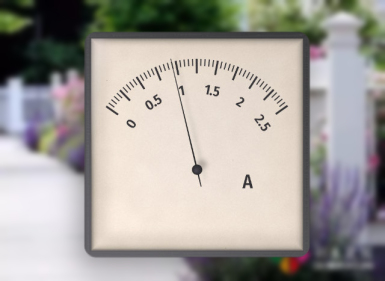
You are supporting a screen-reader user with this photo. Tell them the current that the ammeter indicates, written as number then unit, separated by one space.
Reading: 0.95 A
